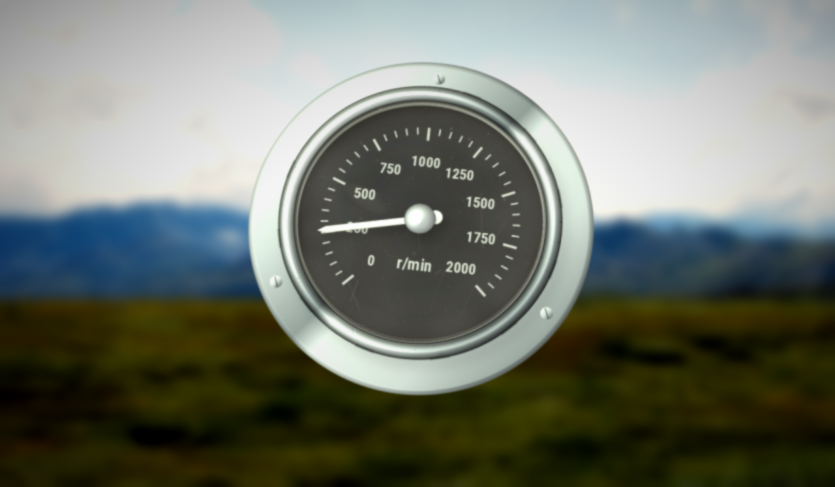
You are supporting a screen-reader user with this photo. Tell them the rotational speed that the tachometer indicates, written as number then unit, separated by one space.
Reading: 250 rpm
